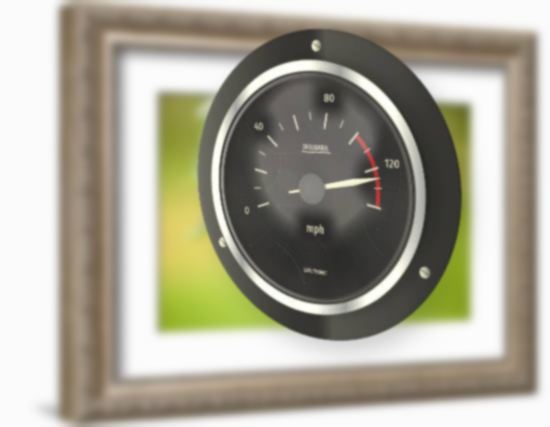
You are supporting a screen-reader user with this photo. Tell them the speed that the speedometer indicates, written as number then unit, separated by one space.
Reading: 125 mph
